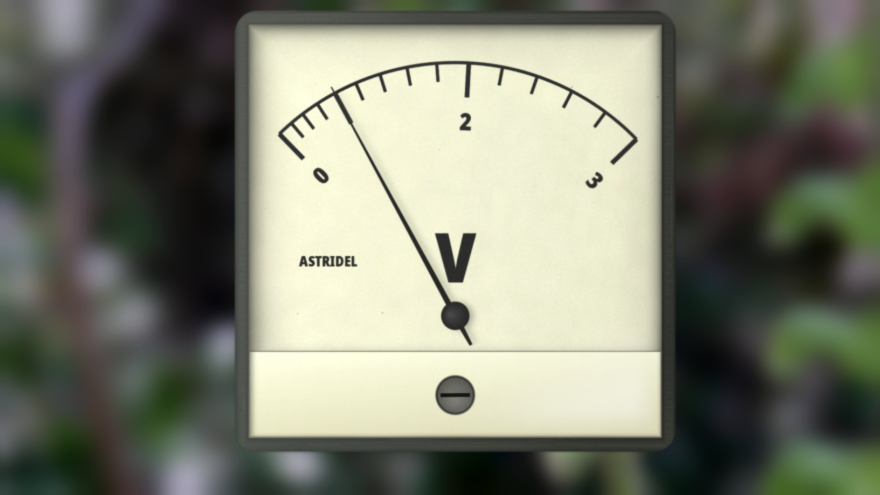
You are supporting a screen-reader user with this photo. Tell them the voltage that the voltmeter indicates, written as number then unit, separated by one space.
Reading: 1 V
